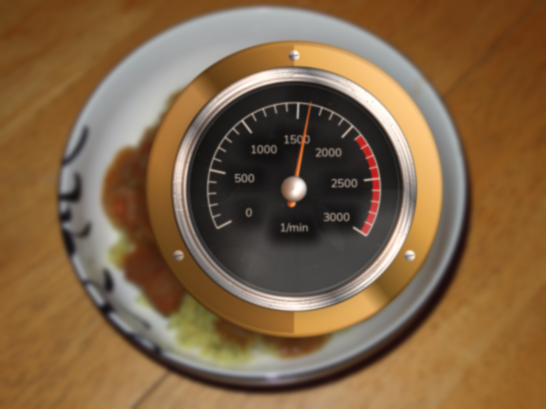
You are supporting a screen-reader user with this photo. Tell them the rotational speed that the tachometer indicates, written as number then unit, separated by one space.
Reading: 1600 rpm
